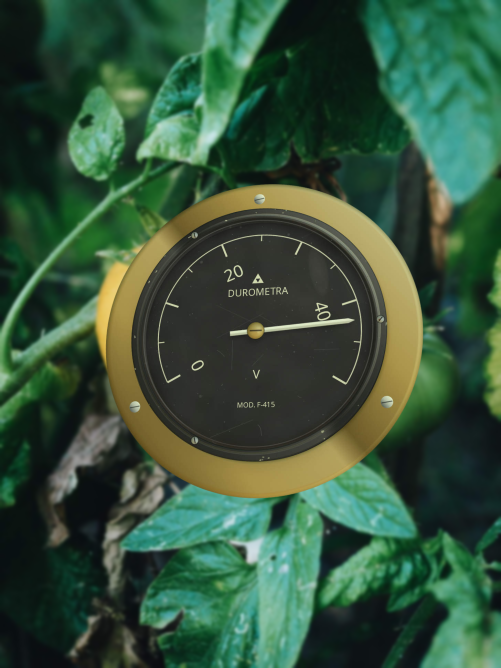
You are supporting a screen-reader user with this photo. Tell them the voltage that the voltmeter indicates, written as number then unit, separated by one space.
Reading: 42.5 V
